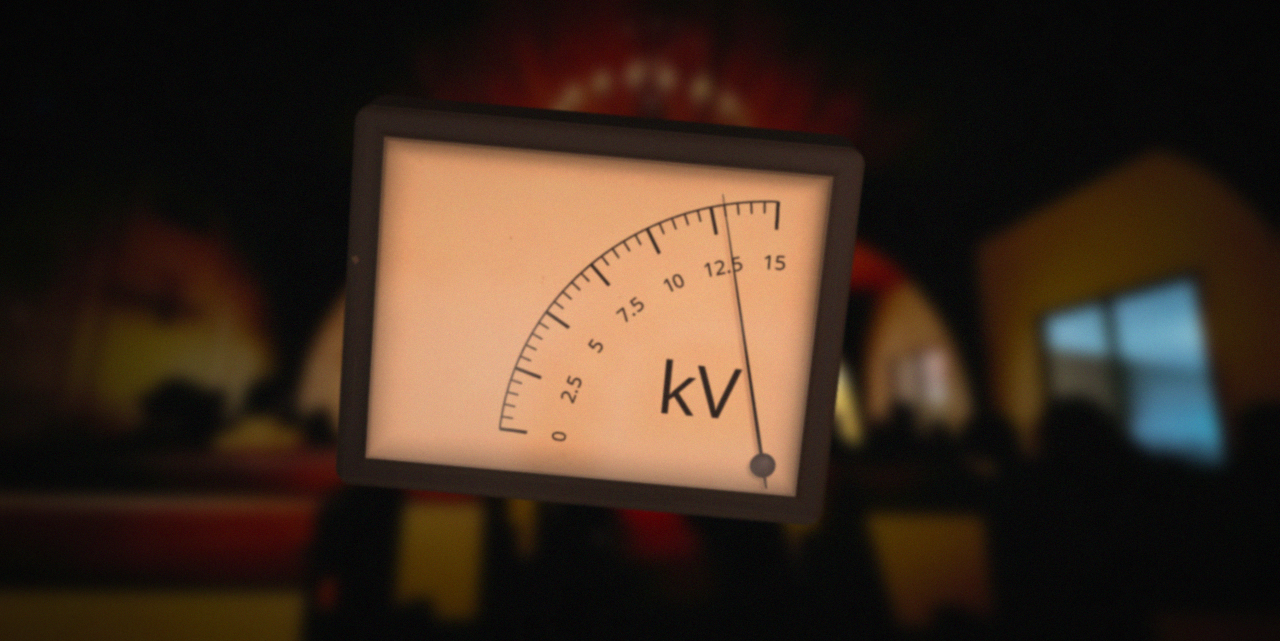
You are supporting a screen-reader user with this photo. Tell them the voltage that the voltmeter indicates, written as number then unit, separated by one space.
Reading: 13 kV
